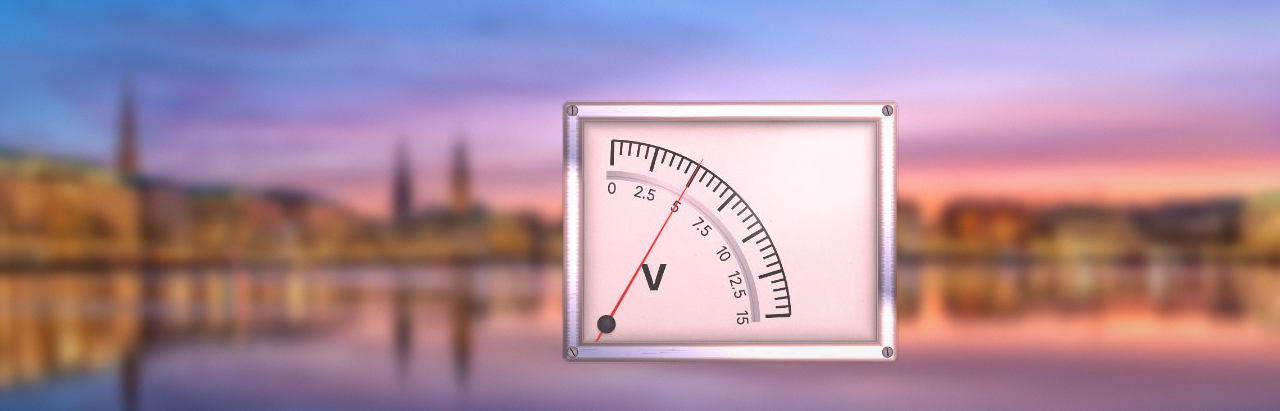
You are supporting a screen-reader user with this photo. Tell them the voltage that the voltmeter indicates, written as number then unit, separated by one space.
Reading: 5 V
